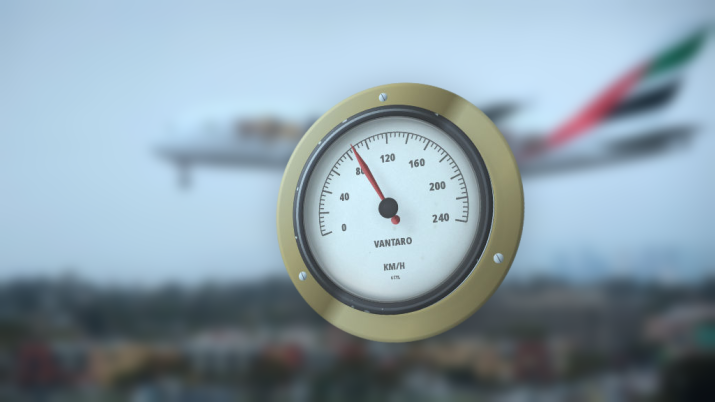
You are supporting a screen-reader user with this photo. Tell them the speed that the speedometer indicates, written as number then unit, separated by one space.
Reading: 88 km/h
